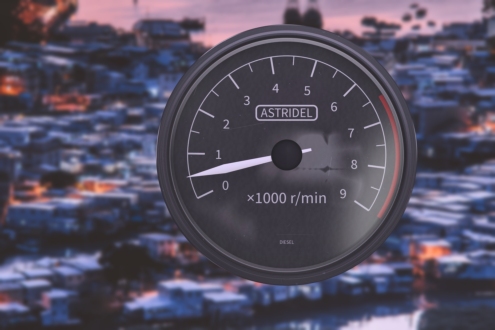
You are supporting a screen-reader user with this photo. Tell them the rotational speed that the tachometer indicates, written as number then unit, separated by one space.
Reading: 500 rpm
